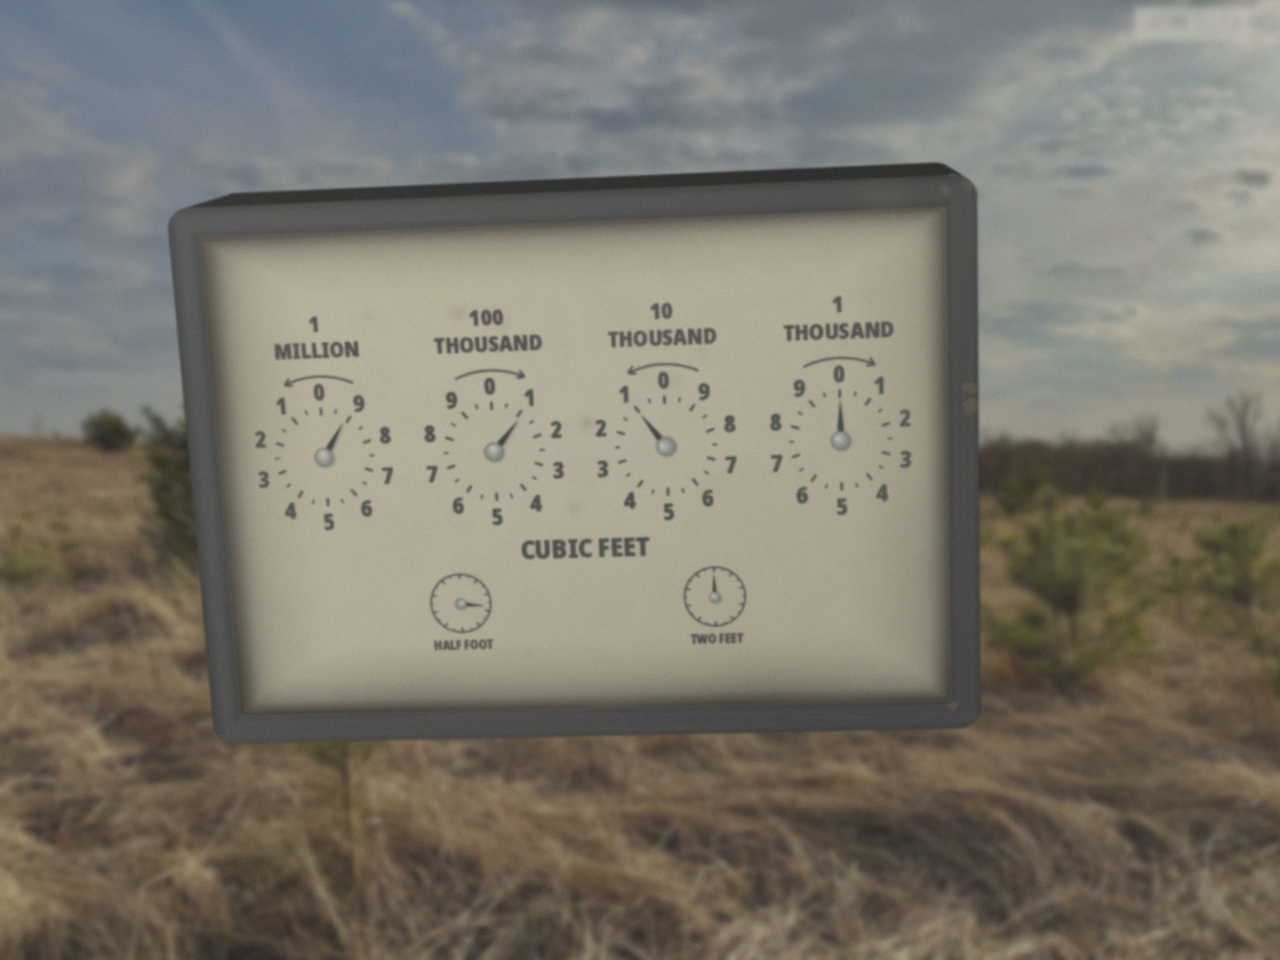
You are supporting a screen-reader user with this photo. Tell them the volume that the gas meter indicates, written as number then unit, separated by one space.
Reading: 911000 ft³
